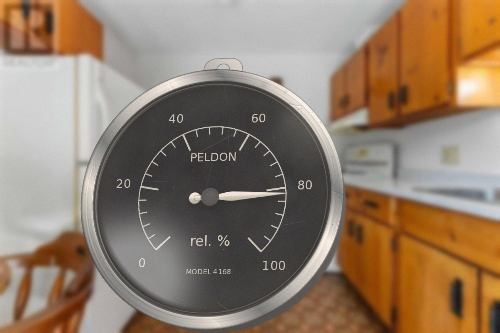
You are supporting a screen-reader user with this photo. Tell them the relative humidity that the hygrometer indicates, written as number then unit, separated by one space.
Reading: 82 %
